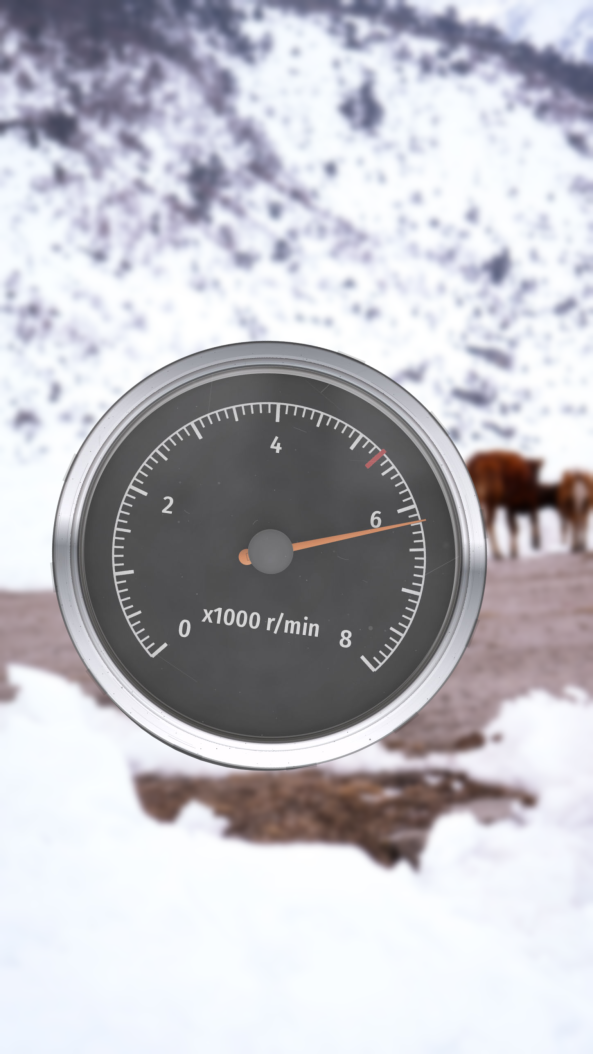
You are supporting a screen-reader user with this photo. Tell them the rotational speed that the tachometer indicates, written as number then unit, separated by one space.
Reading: 6200 rpm
